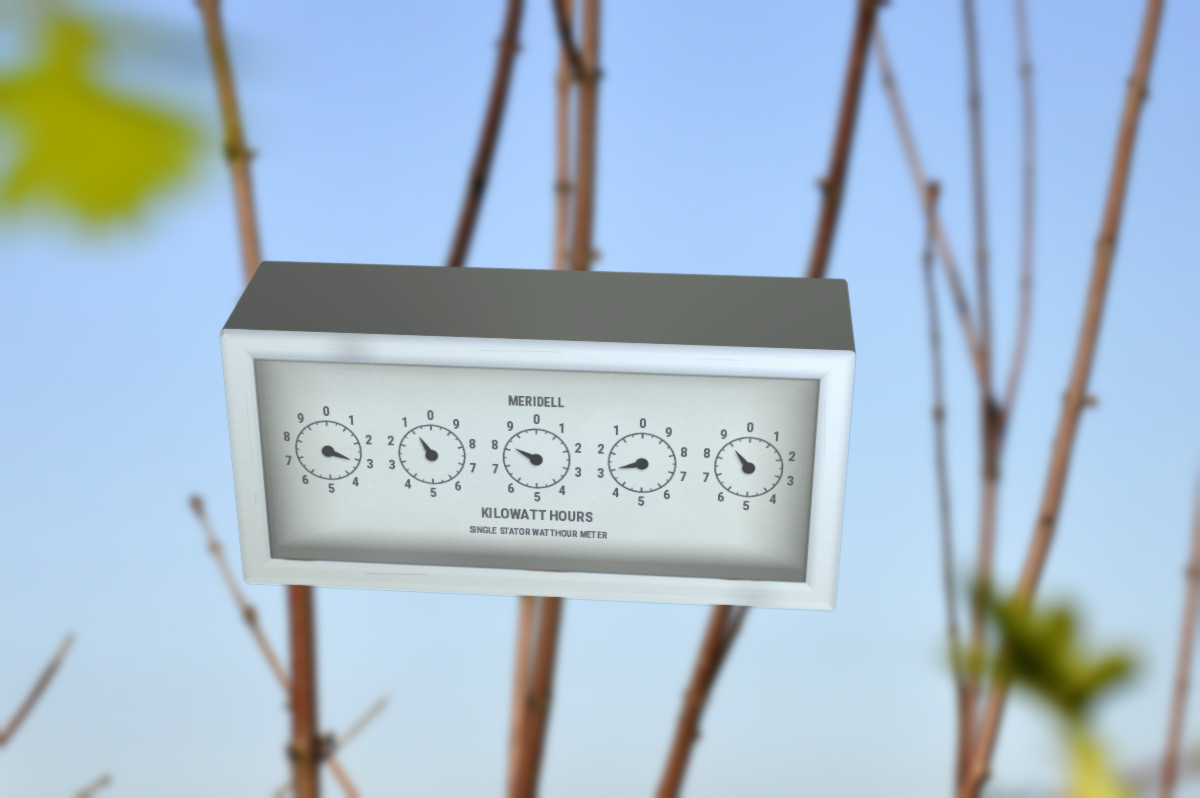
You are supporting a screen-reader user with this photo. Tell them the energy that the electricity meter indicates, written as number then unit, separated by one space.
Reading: 30829 kWh
